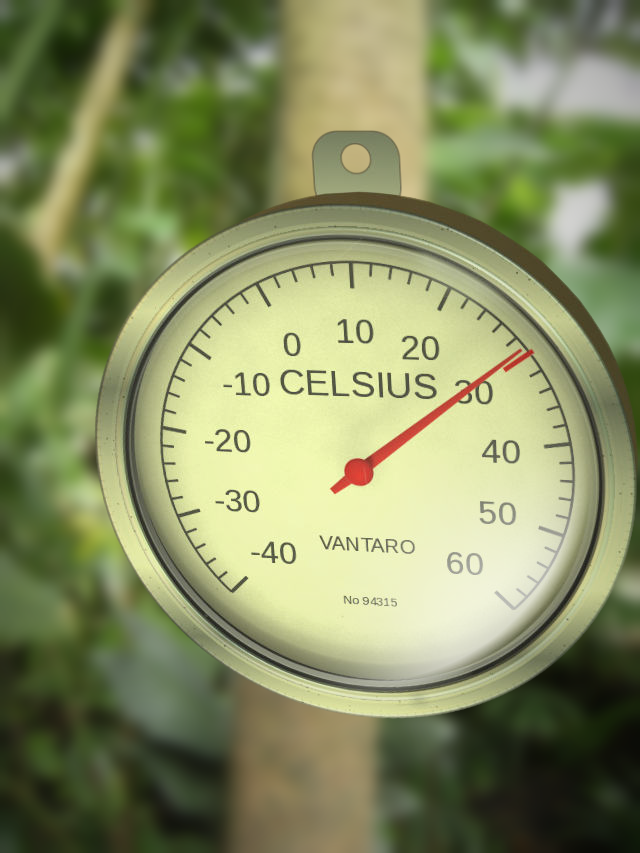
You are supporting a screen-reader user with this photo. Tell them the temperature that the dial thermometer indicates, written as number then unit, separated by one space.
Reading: 29 °C
